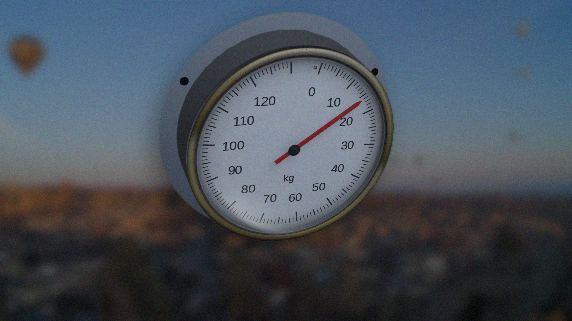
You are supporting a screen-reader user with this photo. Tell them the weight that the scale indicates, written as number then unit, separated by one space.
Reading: 15 kg
